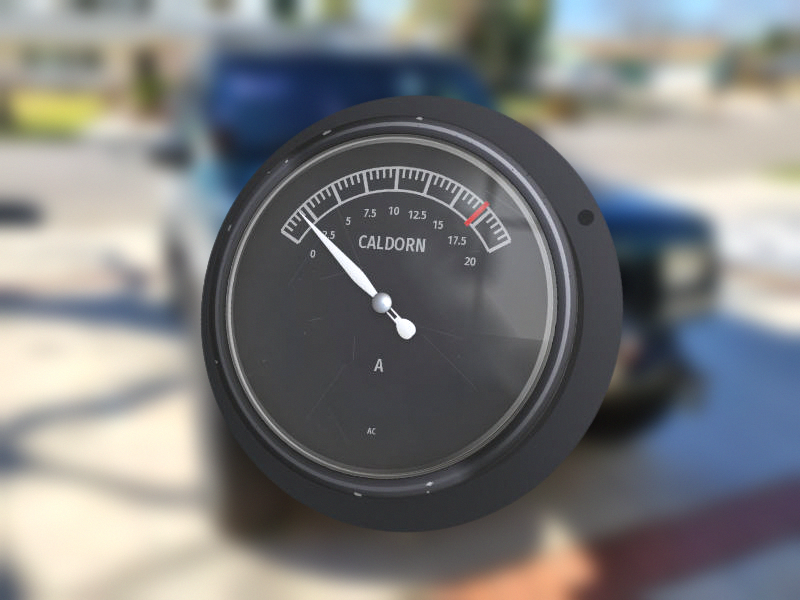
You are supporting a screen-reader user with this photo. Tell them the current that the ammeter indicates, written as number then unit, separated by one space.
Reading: 2 A
